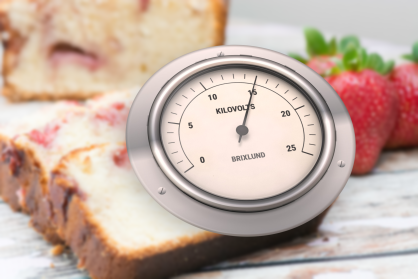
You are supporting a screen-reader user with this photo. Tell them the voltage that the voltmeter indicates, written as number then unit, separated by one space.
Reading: 15 kV
